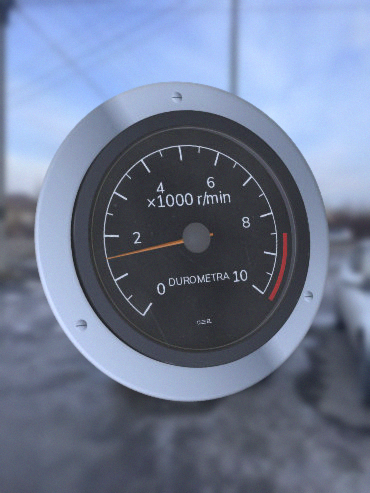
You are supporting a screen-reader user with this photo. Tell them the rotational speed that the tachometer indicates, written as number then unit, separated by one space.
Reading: 1500 rpm
